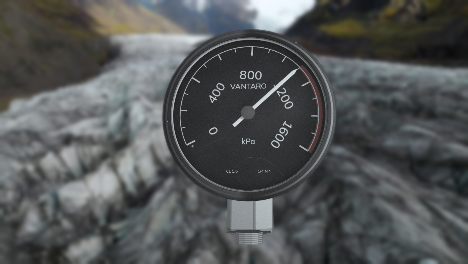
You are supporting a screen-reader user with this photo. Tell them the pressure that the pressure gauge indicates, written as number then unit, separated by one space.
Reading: 1100 kPa
